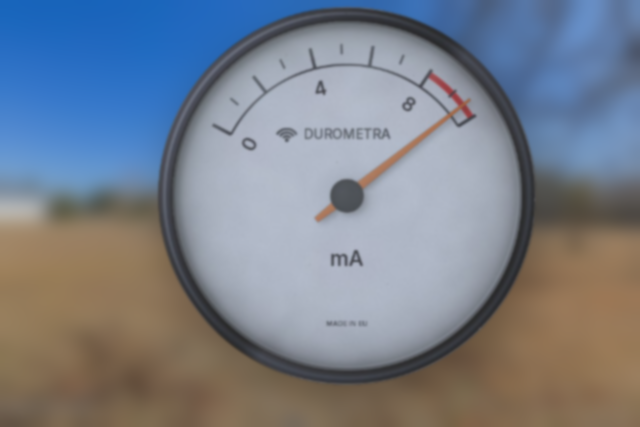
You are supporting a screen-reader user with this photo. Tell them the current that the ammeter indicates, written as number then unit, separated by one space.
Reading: 9.5 mA
